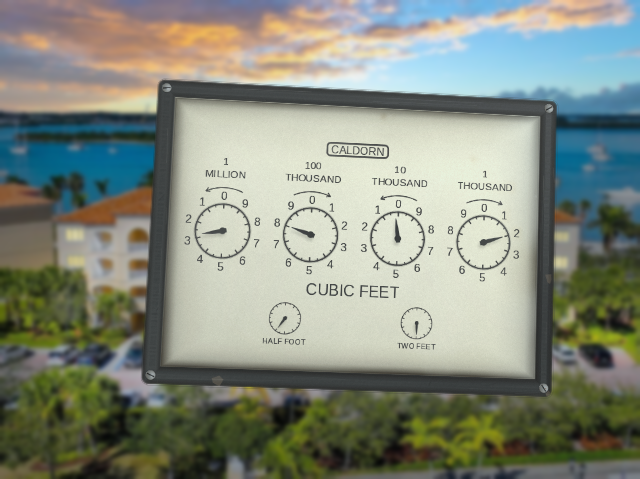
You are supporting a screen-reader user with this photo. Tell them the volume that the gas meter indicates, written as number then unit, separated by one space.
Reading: 280200 ft³
